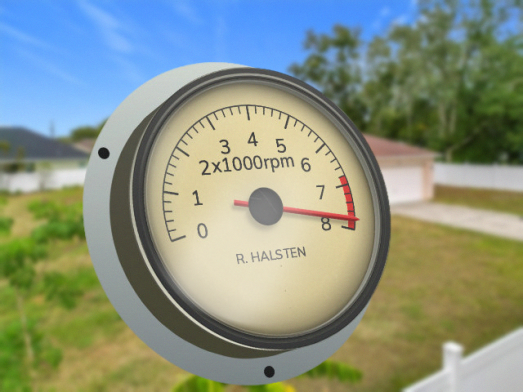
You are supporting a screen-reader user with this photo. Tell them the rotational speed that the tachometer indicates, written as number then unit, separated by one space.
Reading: 7800 rpm
